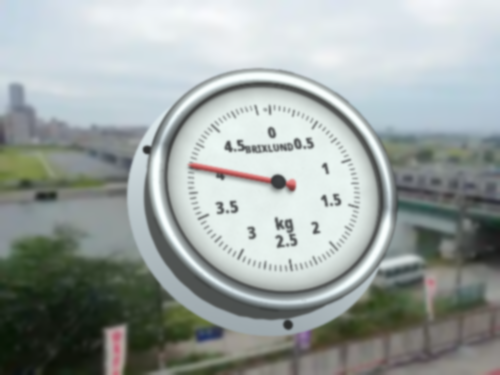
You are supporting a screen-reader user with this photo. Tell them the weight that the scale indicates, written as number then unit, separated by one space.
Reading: 4 kg
